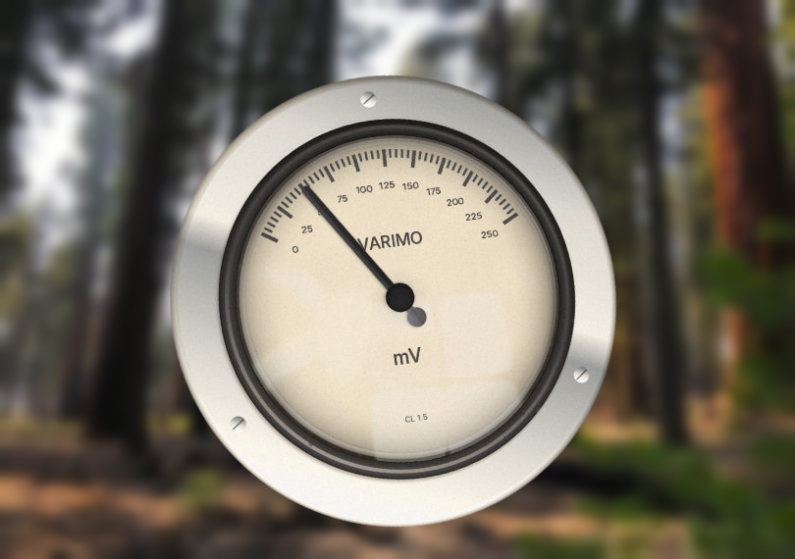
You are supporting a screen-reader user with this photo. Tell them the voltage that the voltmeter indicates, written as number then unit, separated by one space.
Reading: 50 mV
